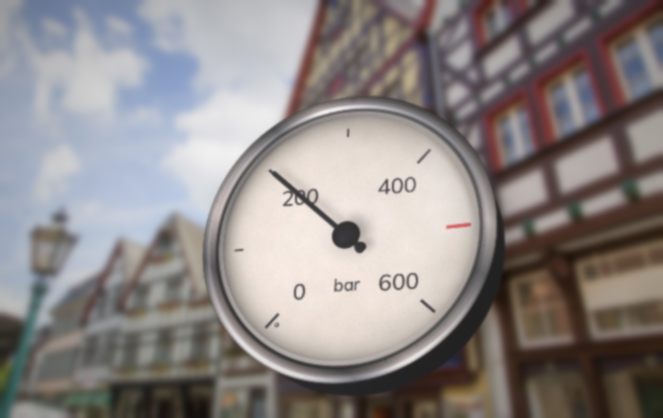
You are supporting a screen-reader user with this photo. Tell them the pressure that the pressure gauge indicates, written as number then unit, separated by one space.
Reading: 200 bar
